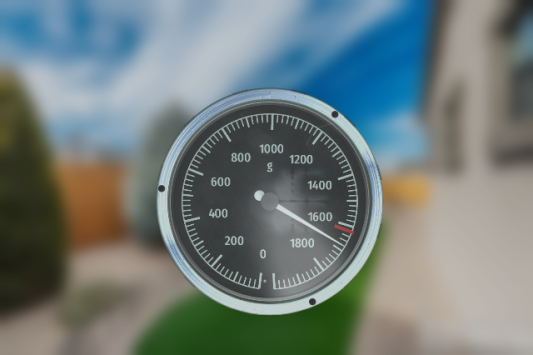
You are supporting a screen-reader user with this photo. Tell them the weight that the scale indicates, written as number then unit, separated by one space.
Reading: 1680 g
